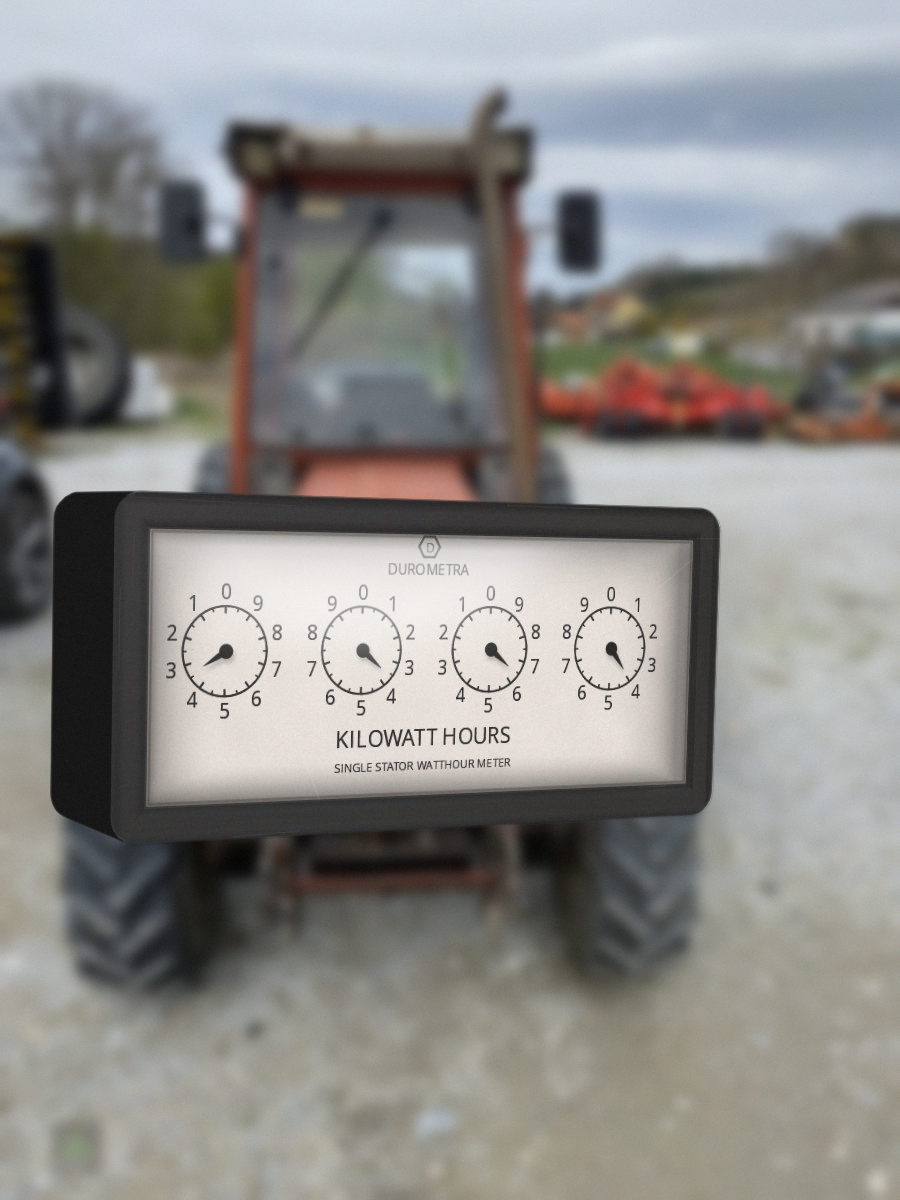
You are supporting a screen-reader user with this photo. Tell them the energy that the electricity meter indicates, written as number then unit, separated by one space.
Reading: 3364 kWh
